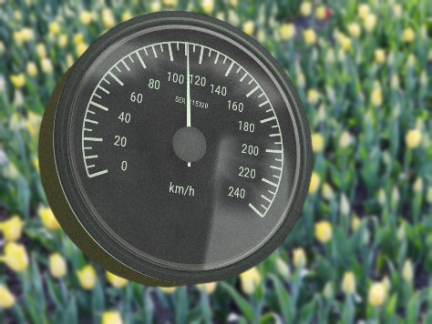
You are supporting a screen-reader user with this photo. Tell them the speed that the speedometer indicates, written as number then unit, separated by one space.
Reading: 110 km/h
